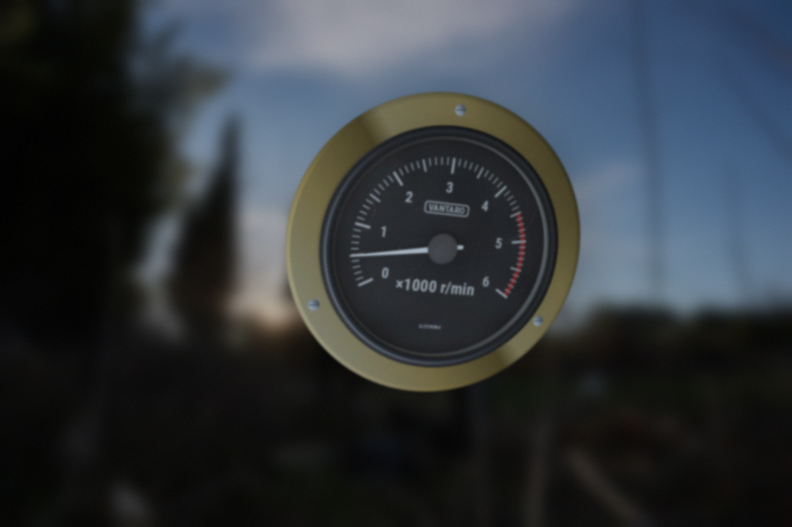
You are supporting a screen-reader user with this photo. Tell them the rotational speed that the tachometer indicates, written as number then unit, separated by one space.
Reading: 500 rpm
